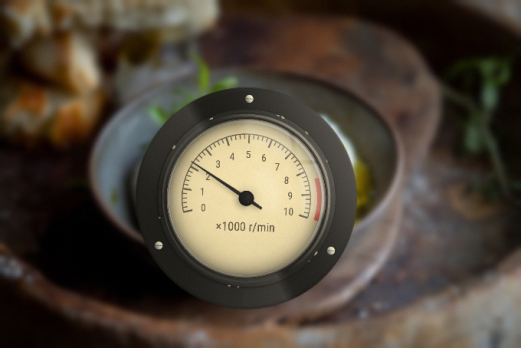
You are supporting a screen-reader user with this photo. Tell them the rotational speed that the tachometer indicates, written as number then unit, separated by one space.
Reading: 2200 rpm
